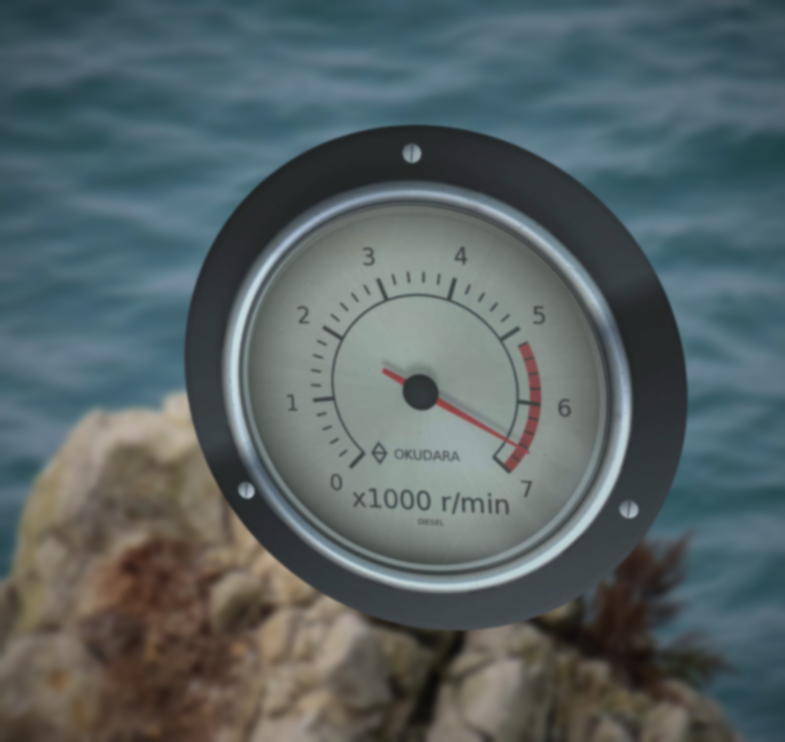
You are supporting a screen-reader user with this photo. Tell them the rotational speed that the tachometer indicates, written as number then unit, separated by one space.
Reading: 6600 rpm
